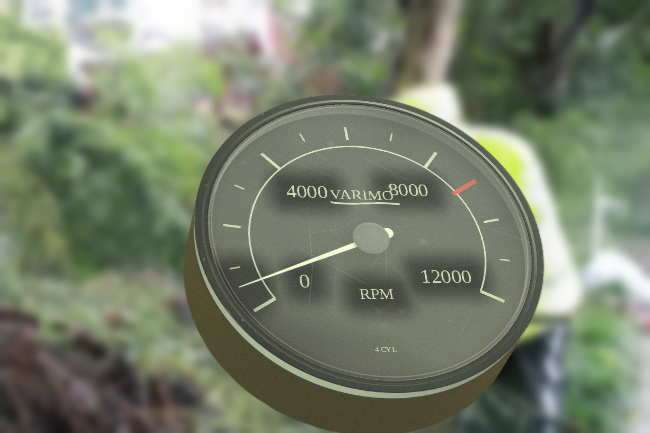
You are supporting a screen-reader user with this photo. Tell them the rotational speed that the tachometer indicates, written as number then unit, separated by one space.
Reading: 500 rpm
